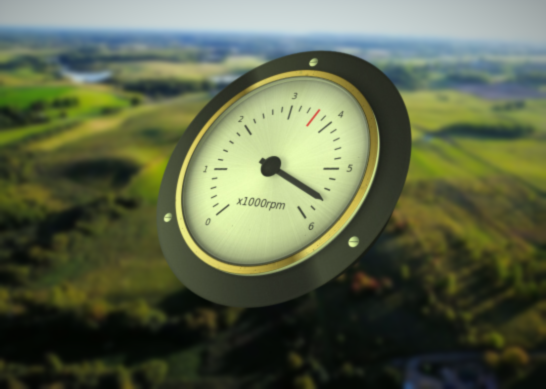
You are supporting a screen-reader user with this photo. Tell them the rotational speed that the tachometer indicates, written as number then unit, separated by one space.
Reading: 5600 rpm
